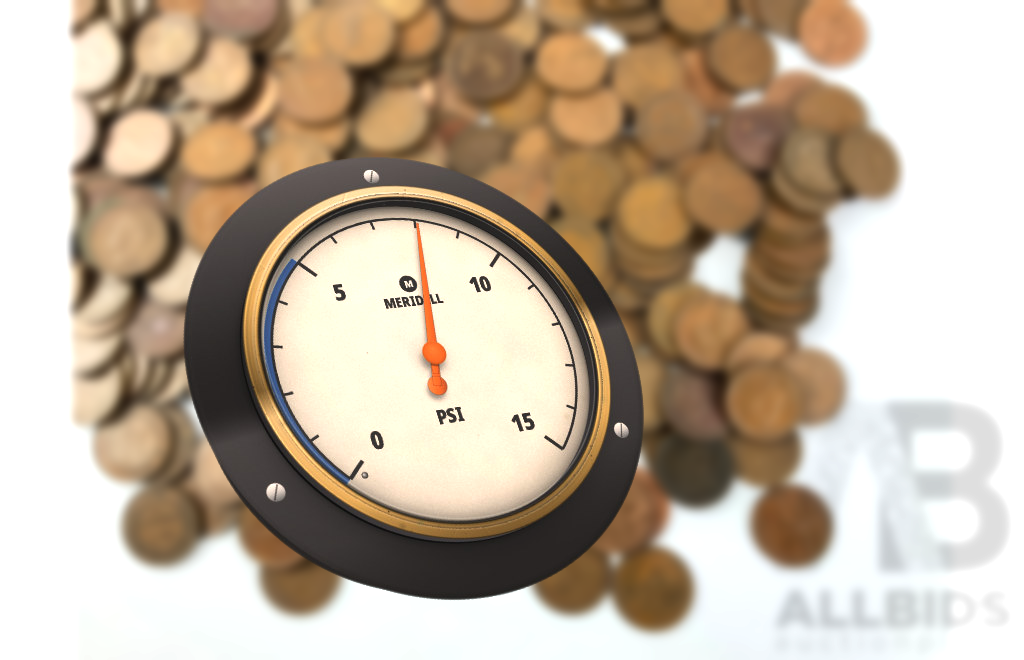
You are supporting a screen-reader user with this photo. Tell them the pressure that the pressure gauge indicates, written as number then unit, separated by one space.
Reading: 8 psi
